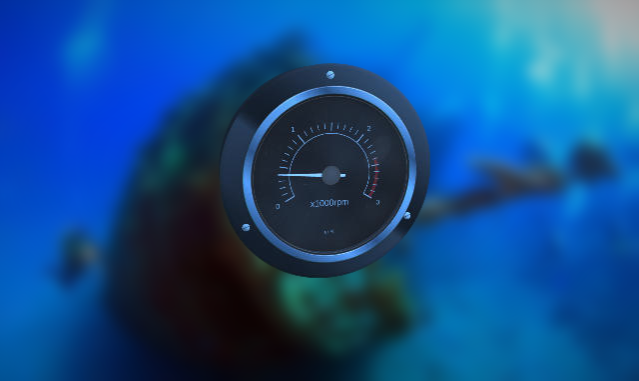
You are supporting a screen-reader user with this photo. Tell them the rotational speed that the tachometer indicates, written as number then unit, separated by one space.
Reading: 400 rpm
